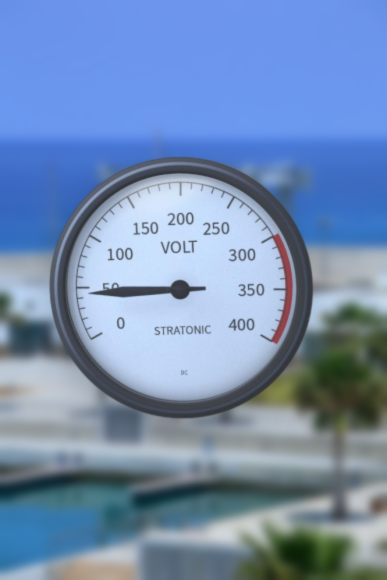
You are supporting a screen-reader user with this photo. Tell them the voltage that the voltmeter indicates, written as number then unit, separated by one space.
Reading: 45 V
